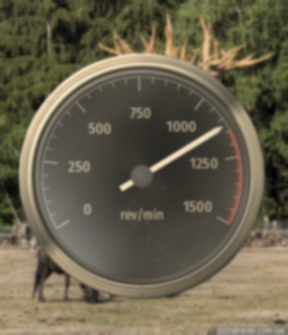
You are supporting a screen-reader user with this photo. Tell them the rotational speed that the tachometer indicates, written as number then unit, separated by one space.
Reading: 1125 rpm
